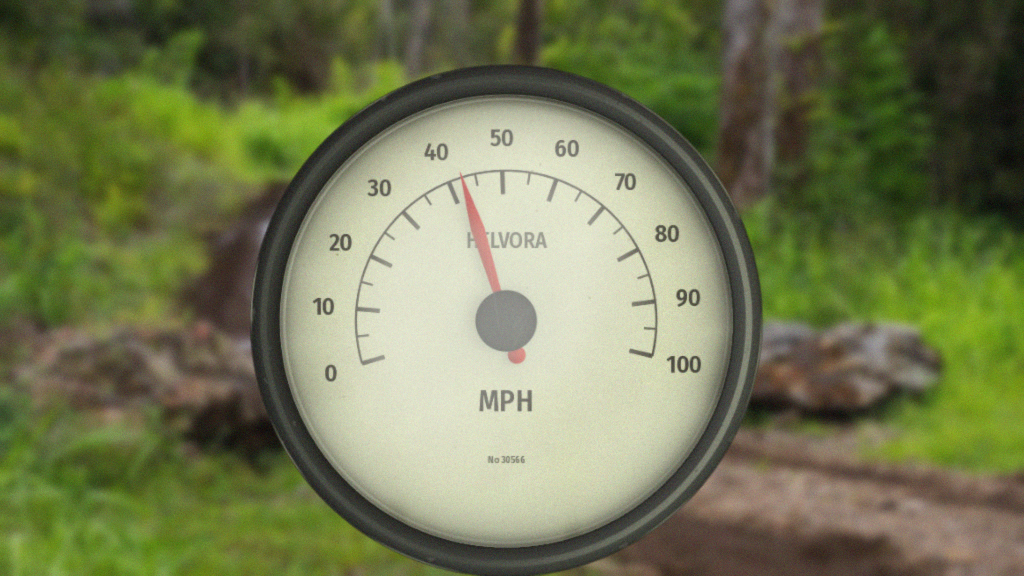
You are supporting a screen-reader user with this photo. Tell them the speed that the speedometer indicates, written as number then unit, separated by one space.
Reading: 42.5 mph
